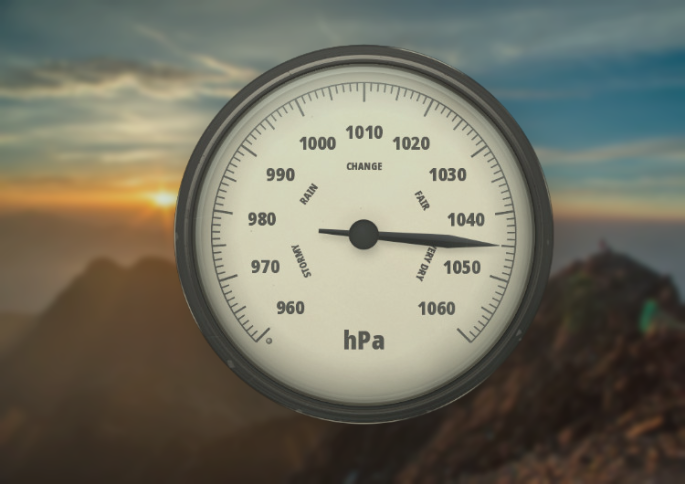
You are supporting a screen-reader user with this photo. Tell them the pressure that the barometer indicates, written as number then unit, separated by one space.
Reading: 1045 hPa
